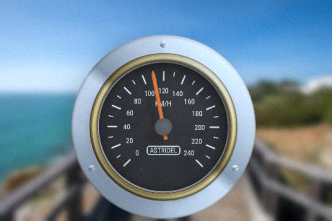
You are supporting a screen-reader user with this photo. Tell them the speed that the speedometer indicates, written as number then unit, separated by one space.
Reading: 110 km/h
